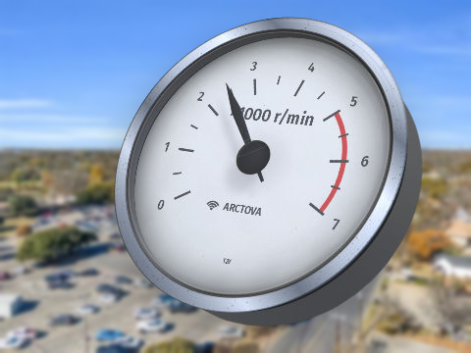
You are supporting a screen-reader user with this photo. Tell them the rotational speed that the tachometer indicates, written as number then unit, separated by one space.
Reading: 2500 rpm
